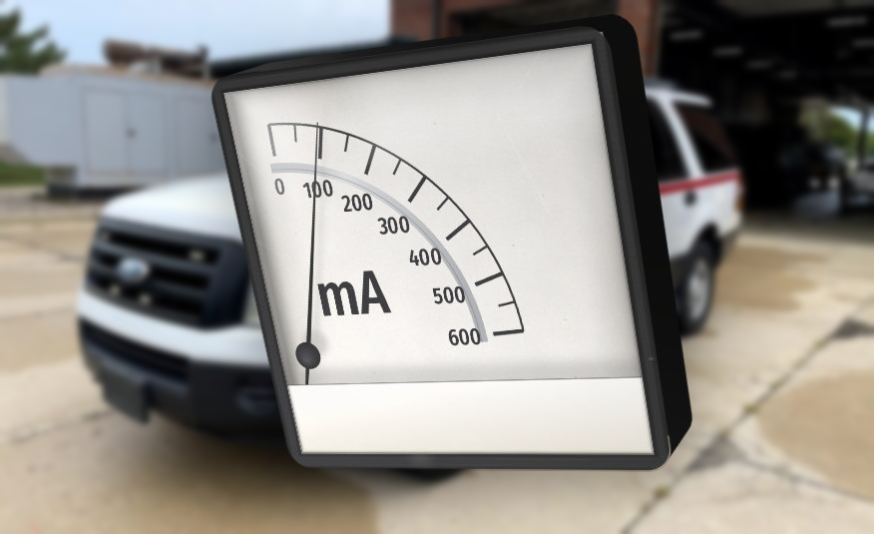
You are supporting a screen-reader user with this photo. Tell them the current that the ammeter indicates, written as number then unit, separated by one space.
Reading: 100 mA
